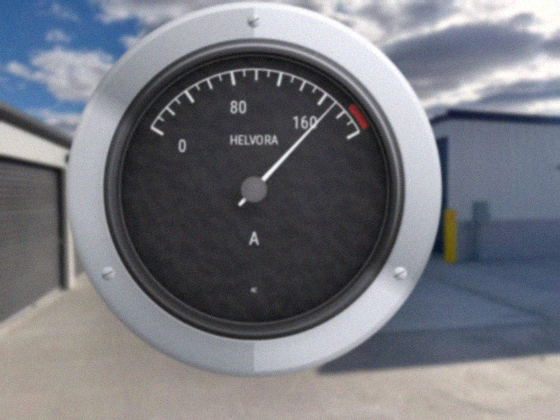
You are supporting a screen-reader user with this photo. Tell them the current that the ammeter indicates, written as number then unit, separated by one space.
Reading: 170 A
